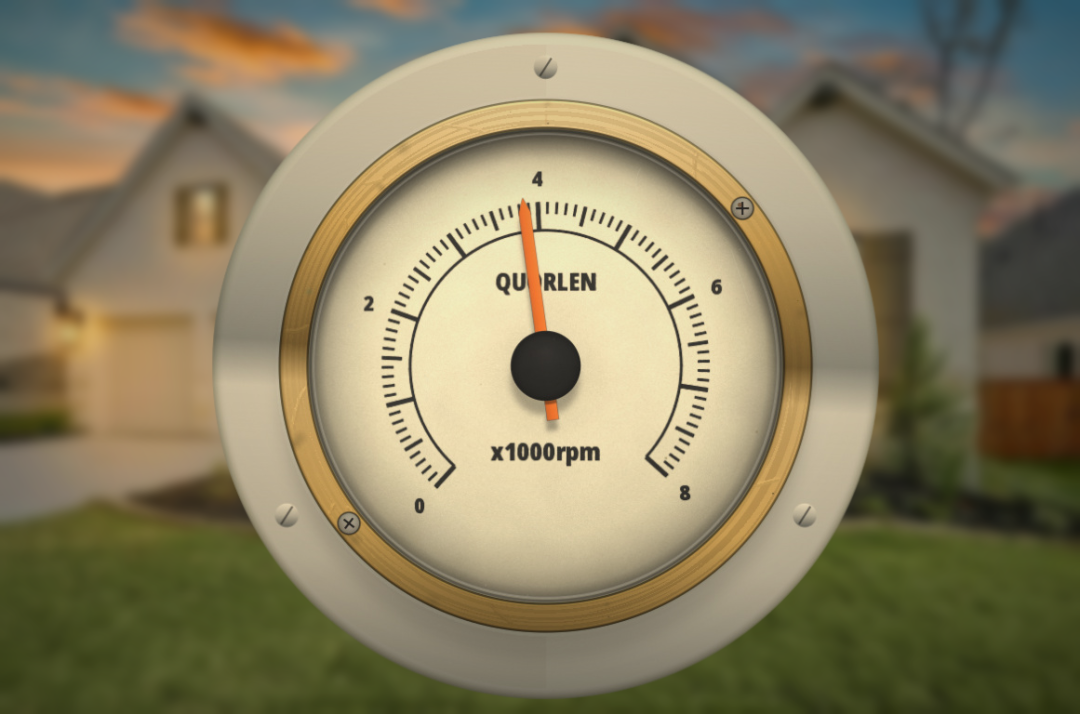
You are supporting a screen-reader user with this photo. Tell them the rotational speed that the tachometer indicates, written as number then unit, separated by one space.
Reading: 3850 rpm
